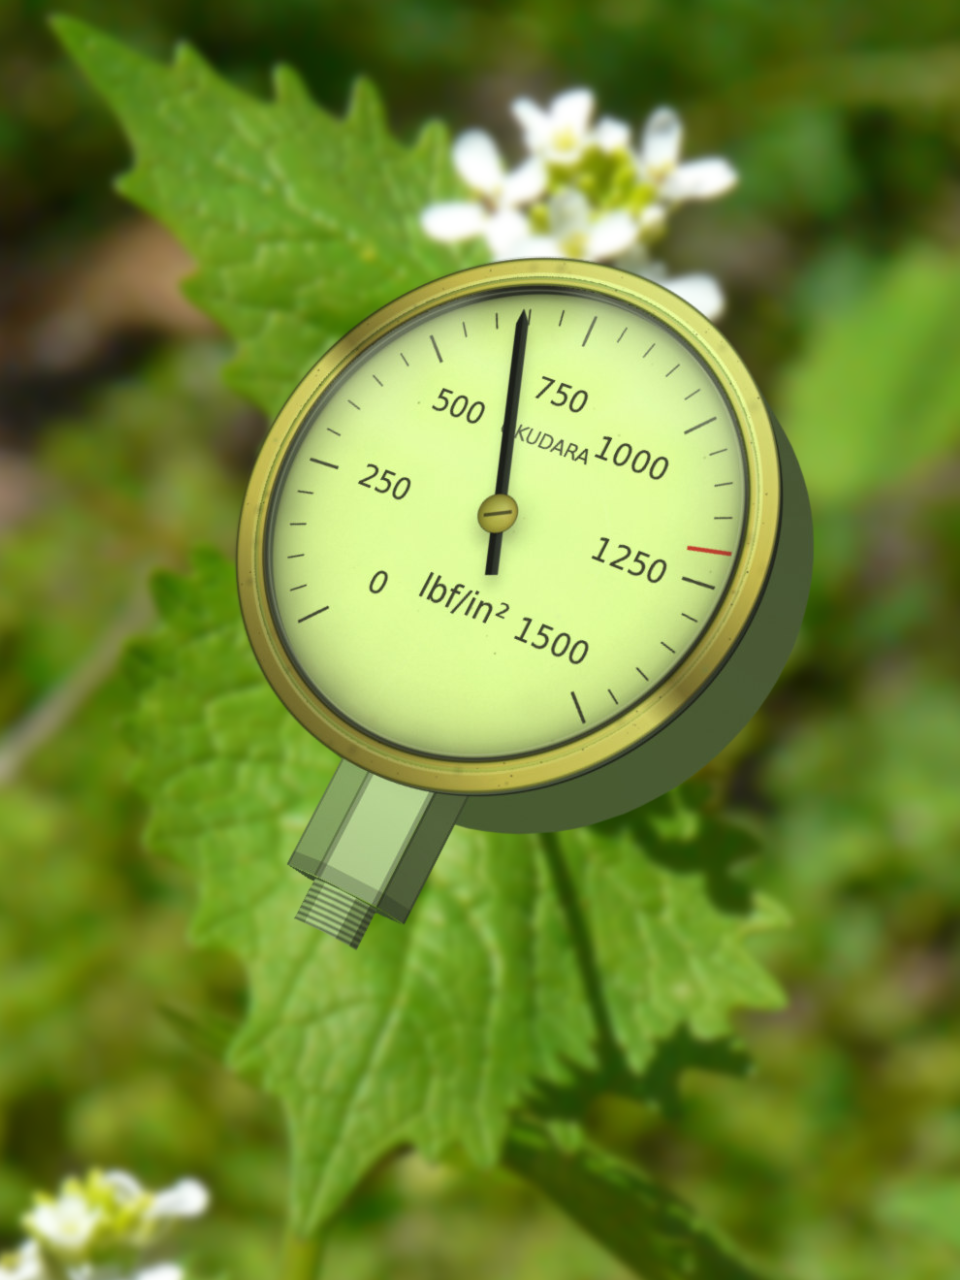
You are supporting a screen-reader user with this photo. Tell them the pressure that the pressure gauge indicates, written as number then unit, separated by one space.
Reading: 650 psi
